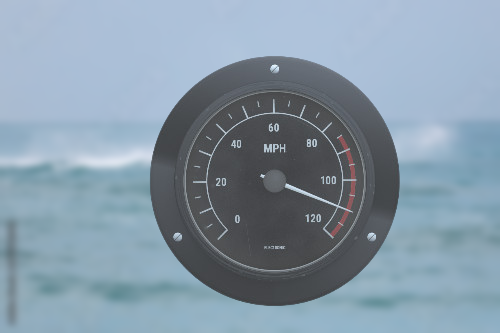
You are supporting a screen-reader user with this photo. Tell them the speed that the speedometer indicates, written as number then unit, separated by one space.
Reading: 110 mph
